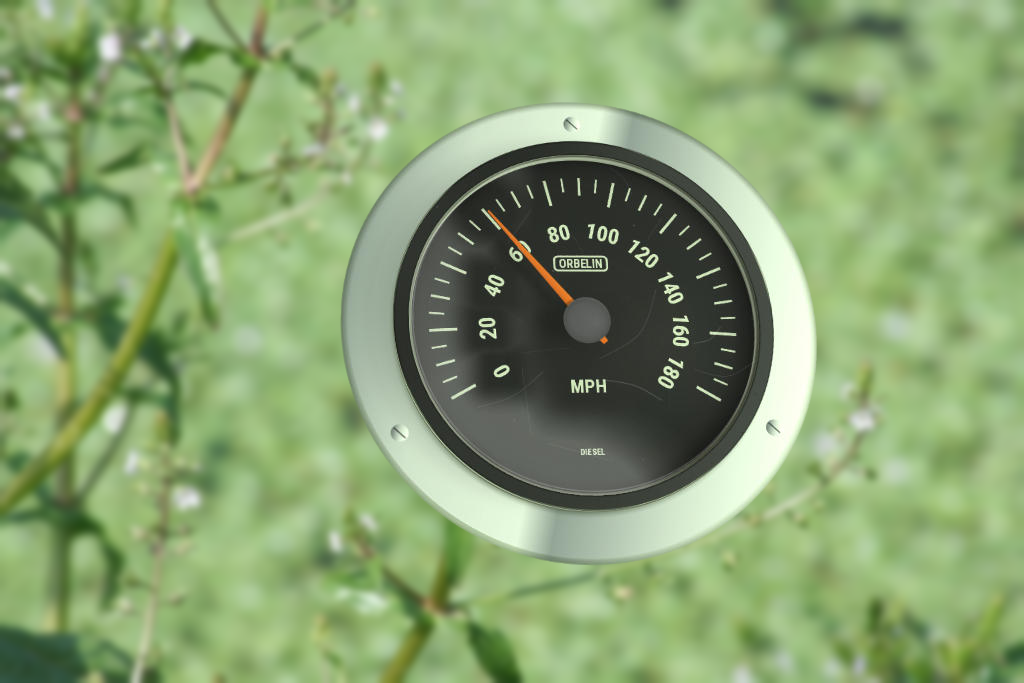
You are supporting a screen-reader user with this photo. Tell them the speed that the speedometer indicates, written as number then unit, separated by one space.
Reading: 60 mph
